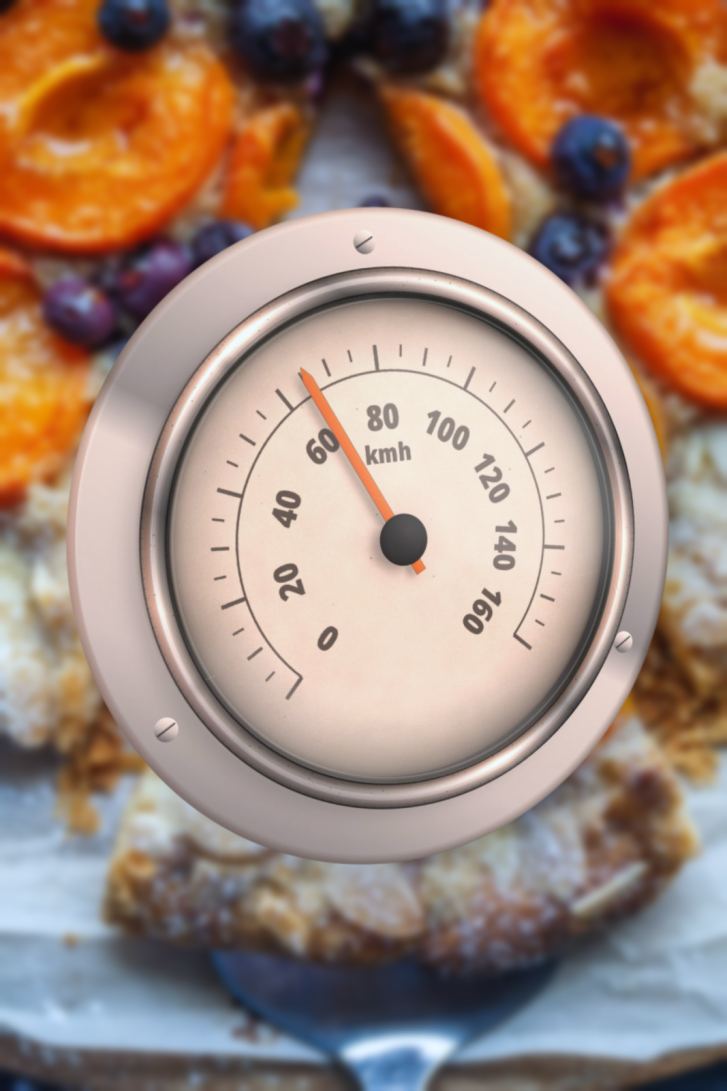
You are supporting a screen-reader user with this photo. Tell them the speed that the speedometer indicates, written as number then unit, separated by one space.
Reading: 65 km/h
